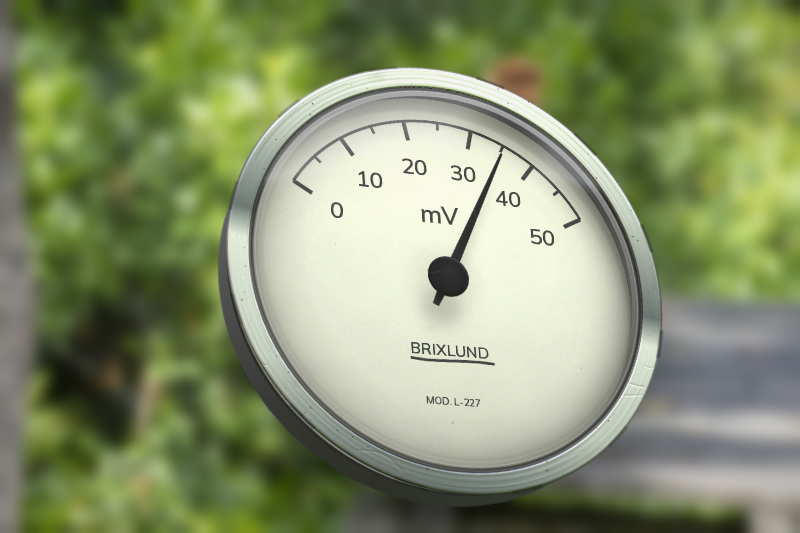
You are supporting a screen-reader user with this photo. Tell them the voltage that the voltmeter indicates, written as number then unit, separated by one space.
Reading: 35 mV
